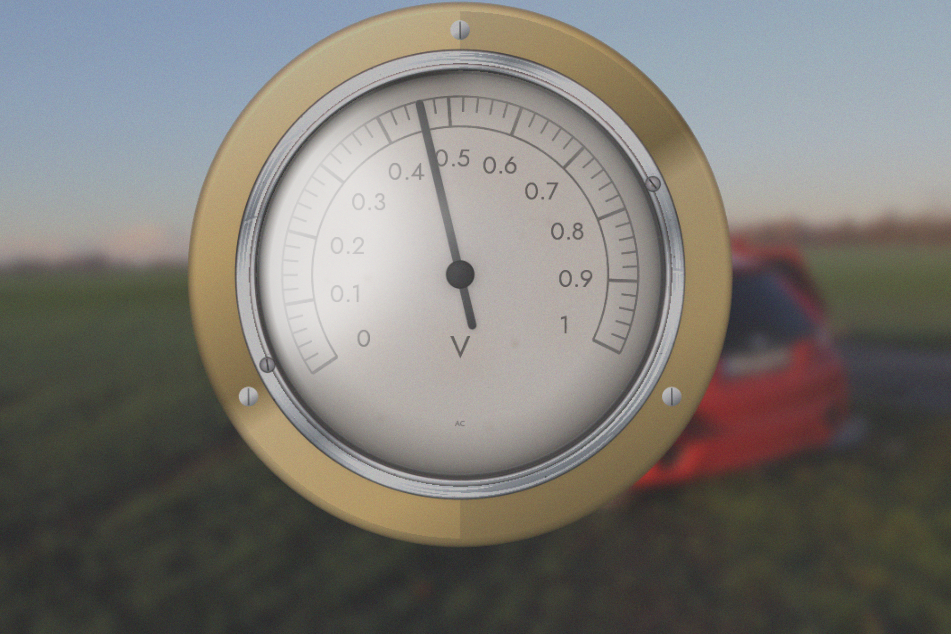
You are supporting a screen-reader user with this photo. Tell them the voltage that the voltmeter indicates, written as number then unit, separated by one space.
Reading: 0.46 V
